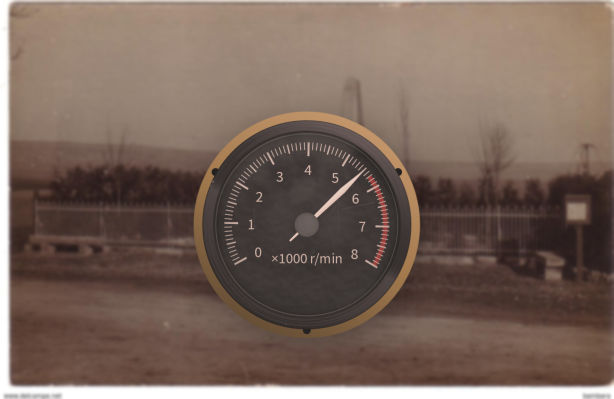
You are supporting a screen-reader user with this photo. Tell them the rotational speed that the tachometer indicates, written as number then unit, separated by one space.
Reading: 5500 rpm
